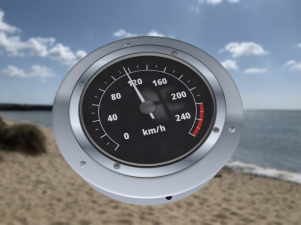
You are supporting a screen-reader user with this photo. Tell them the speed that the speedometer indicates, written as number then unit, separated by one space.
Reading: 115 km/h
